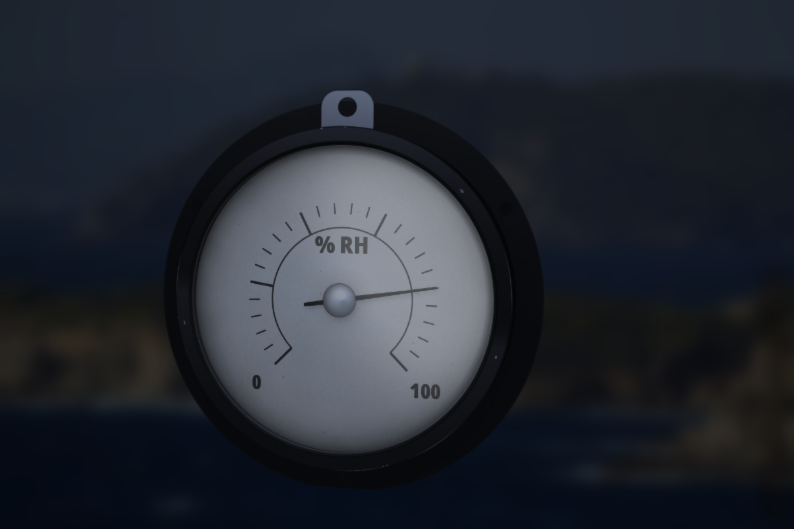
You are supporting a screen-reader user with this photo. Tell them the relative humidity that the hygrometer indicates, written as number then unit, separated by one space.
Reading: 80 %
